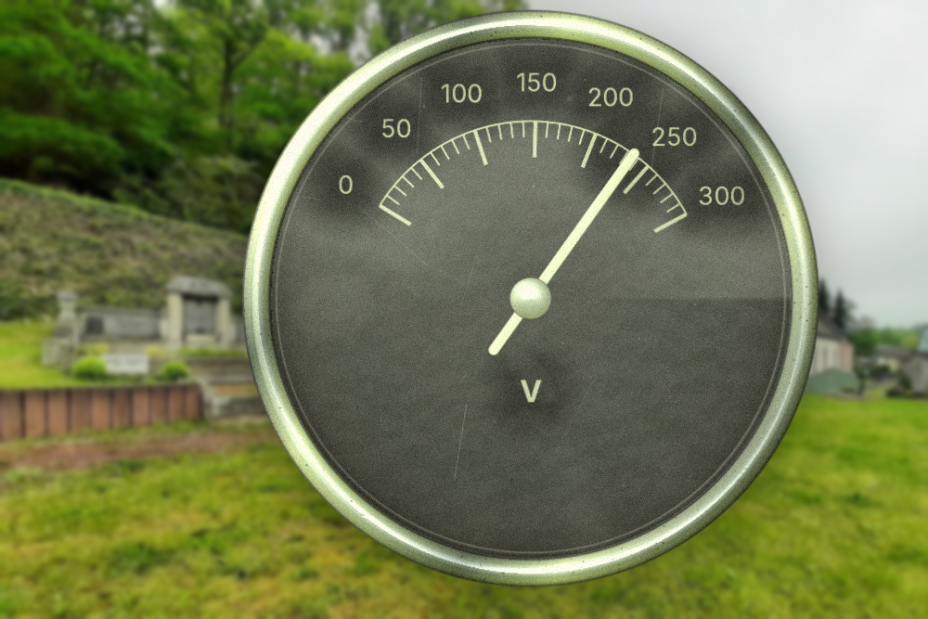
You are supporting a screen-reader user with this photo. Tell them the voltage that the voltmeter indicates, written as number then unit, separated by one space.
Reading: 235 V
